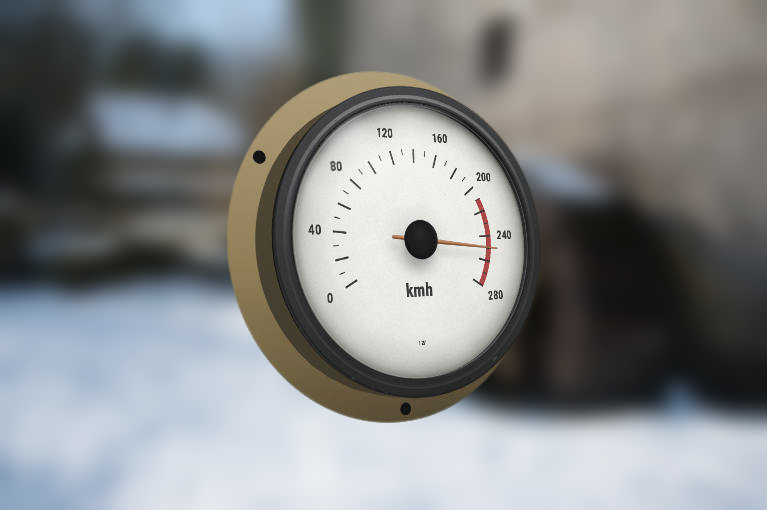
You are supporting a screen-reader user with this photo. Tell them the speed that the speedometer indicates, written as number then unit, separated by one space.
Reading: 250 km/h
